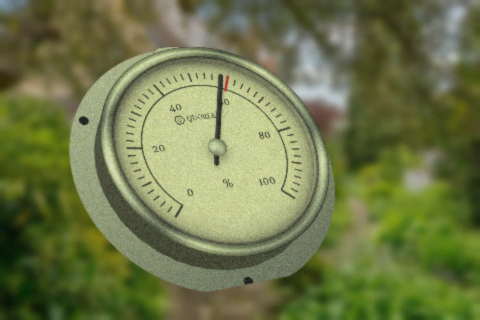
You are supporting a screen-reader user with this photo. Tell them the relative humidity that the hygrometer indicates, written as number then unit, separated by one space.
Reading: 58 %
